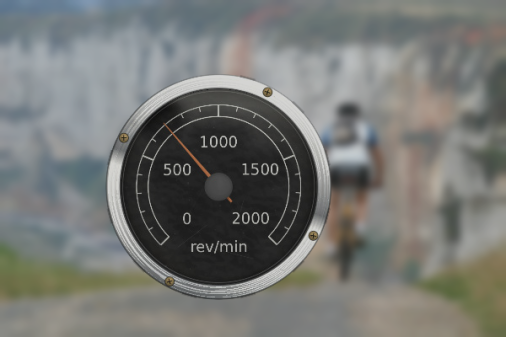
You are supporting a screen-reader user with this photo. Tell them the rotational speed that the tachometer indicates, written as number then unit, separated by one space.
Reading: 700 rpm
